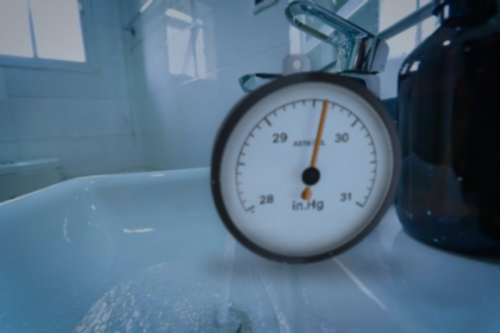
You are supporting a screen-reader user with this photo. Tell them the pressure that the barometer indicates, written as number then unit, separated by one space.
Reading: 29.6 inHg
